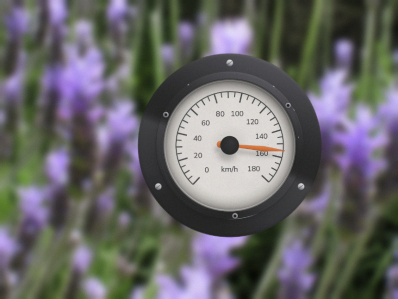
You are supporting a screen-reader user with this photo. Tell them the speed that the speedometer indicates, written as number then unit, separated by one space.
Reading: 155 km/h
